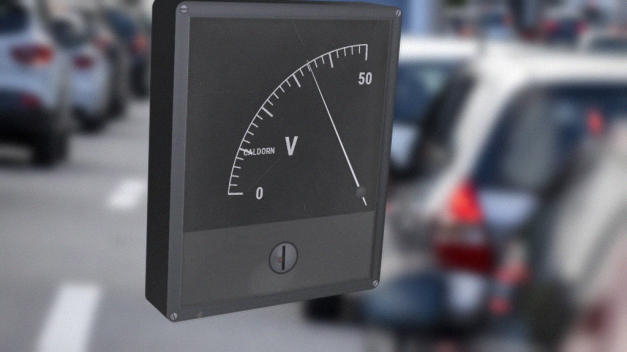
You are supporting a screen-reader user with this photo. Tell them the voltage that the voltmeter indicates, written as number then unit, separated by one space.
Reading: 34 V
